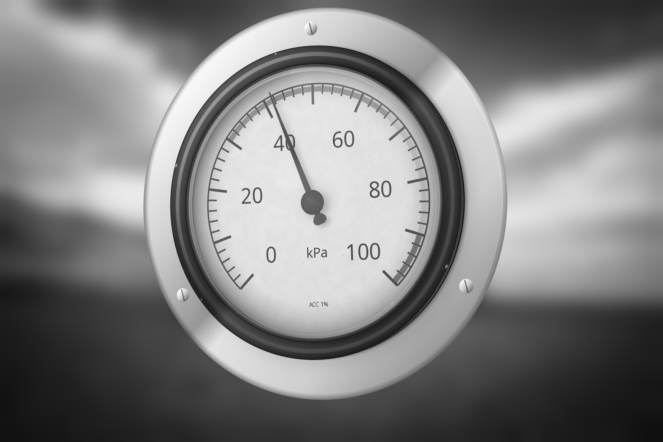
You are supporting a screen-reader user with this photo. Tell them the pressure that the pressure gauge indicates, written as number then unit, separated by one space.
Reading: 42 kPa
